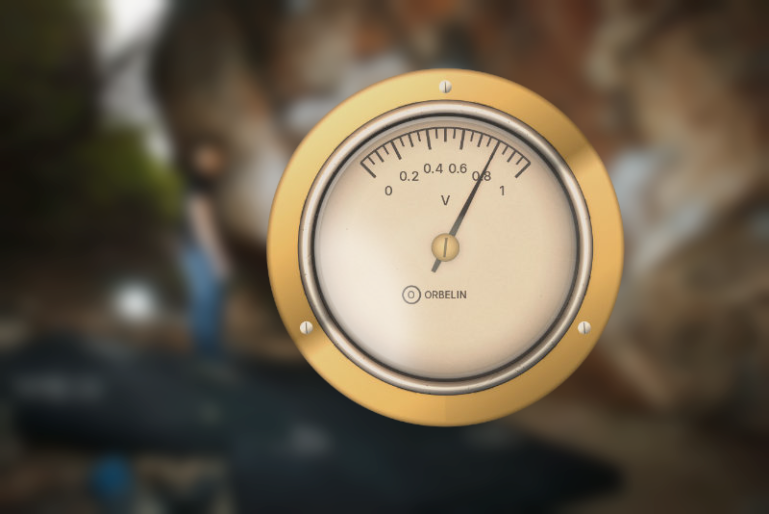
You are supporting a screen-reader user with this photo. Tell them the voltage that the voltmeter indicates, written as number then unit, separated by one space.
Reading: 0.8 V
